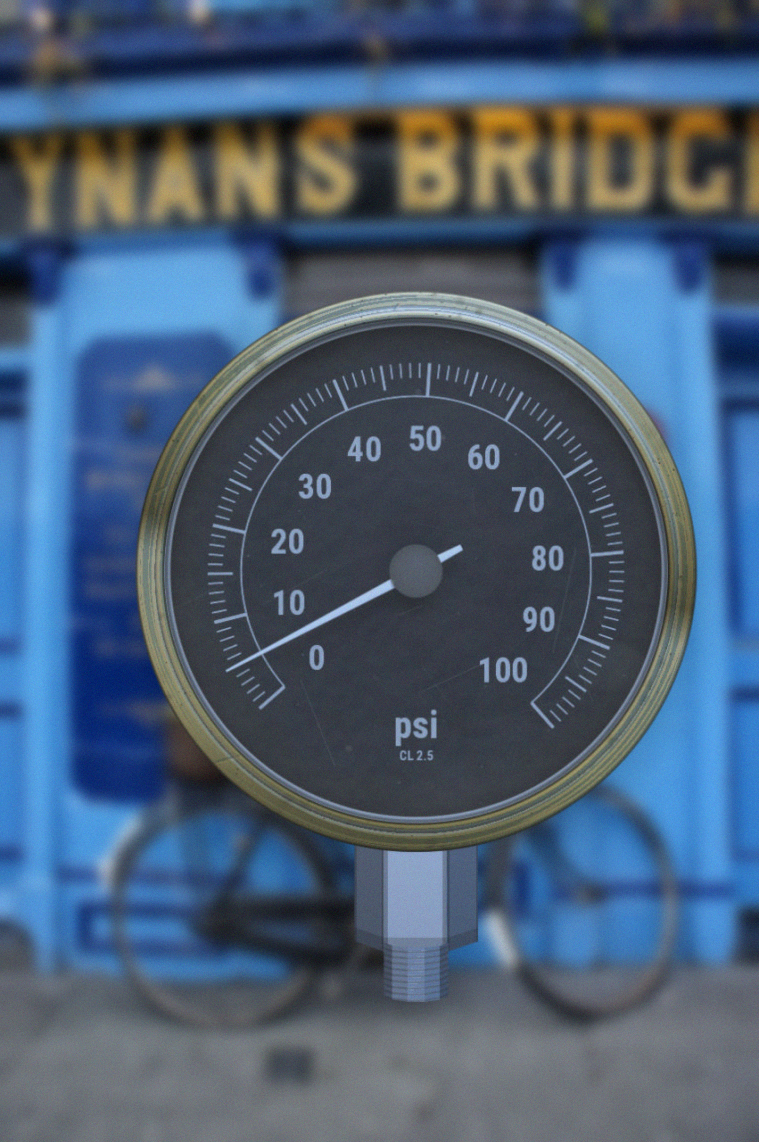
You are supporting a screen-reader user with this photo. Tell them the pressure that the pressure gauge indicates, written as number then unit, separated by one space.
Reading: 5 psi
